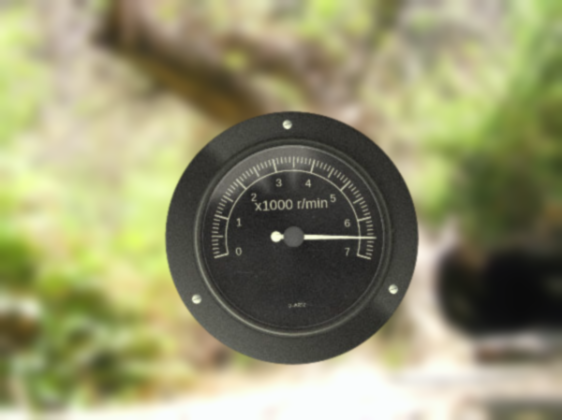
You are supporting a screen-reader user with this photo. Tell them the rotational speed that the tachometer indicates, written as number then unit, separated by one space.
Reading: 6500 rpm
